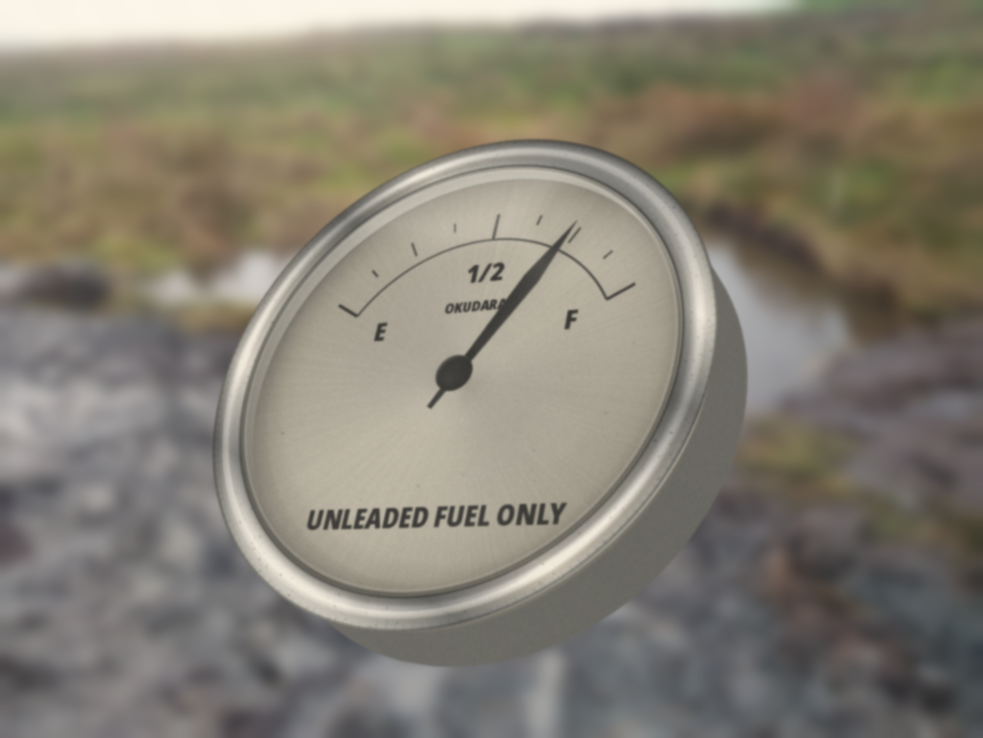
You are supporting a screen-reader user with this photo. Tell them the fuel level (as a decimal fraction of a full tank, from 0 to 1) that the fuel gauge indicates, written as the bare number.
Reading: 0.75
